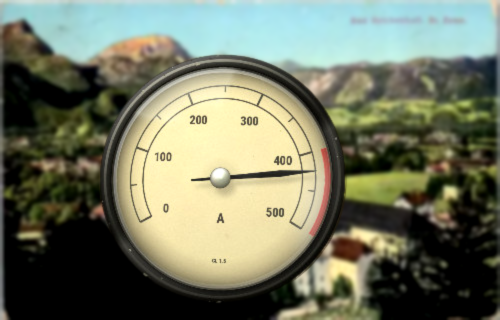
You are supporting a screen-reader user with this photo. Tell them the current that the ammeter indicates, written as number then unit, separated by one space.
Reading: 425 A
